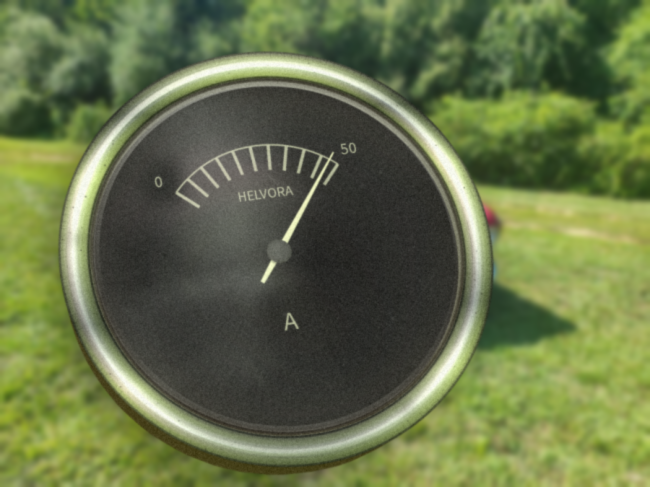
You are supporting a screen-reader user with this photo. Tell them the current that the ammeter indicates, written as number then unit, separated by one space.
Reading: 47.5 A
